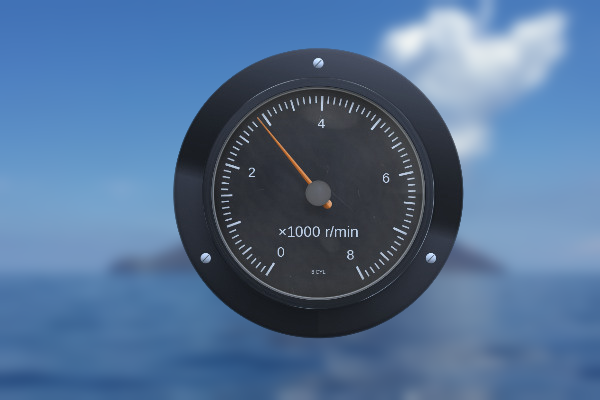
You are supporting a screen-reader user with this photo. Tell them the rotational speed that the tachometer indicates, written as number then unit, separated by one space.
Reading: 2900 rpm
